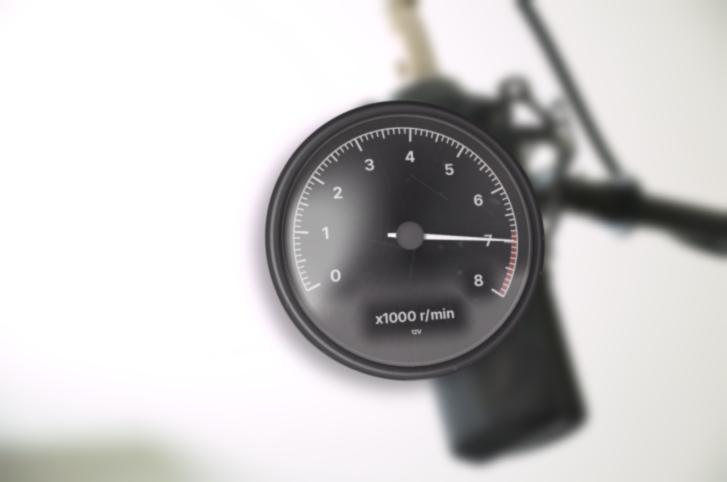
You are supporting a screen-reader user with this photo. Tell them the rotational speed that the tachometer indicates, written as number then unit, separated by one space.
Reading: 7000 rpm
